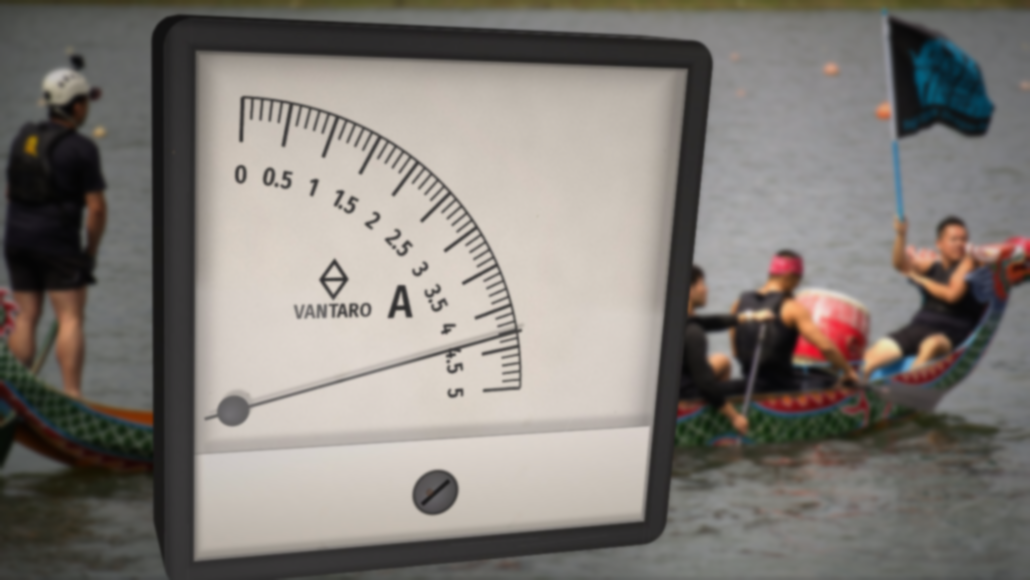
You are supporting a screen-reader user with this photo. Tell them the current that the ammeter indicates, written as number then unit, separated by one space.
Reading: 4.3 A
